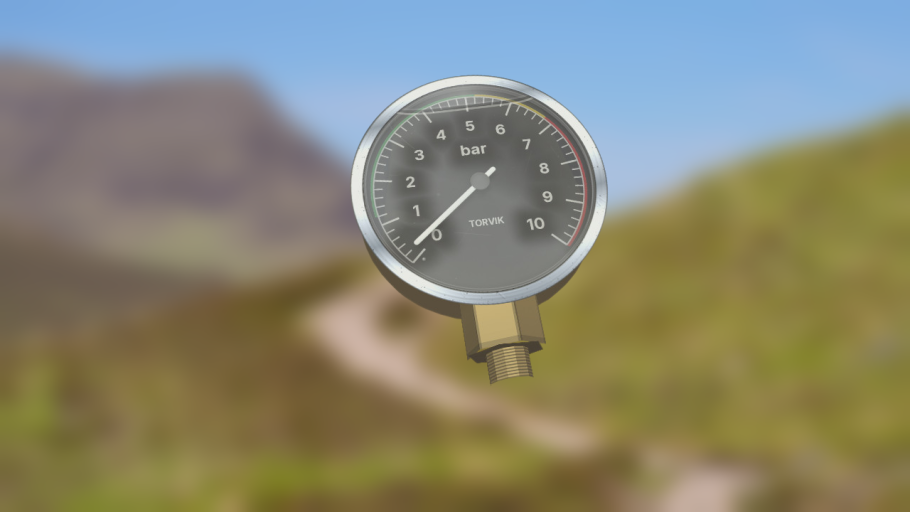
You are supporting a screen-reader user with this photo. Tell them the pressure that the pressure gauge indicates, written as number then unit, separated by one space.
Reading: 0.2 bar
